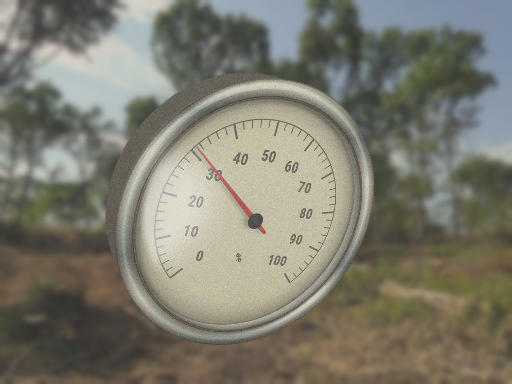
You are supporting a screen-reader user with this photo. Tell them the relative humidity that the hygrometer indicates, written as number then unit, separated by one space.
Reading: 31 %
